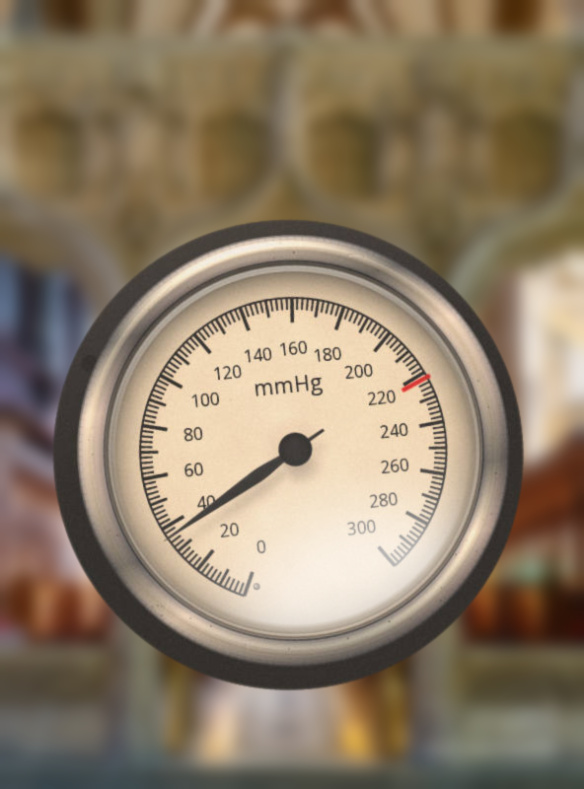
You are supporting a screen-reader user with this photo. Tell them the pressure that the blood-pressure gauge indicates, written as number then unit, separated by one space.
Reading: 36 mmHg
